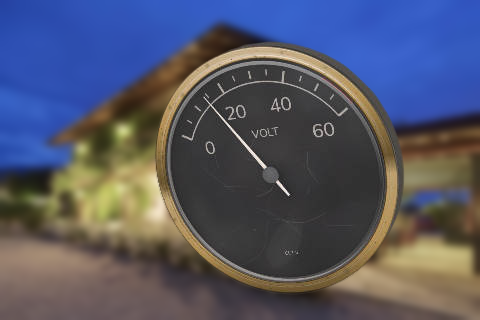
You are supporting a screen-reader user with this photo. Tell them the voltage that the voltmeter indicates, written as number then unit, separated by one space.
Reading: 15 V
